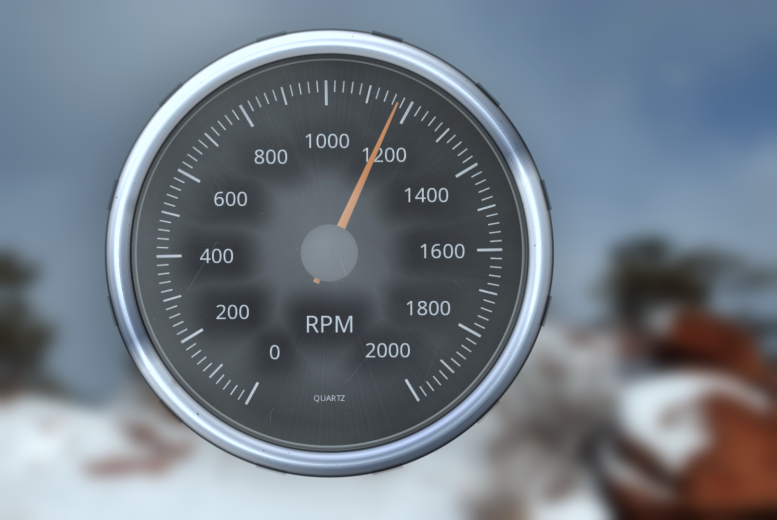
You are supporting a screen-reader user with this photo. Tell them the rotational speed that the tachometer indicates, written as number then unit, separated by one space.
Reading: 1170 rpm
